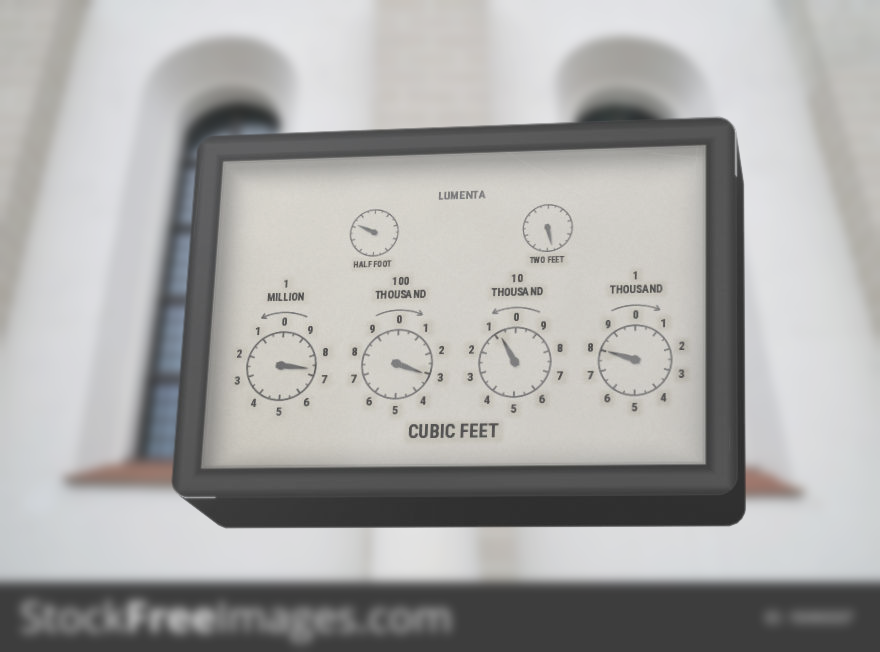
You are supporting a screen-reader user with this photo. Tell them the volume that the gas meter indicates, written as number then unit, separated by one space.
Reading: 730800 ft³
